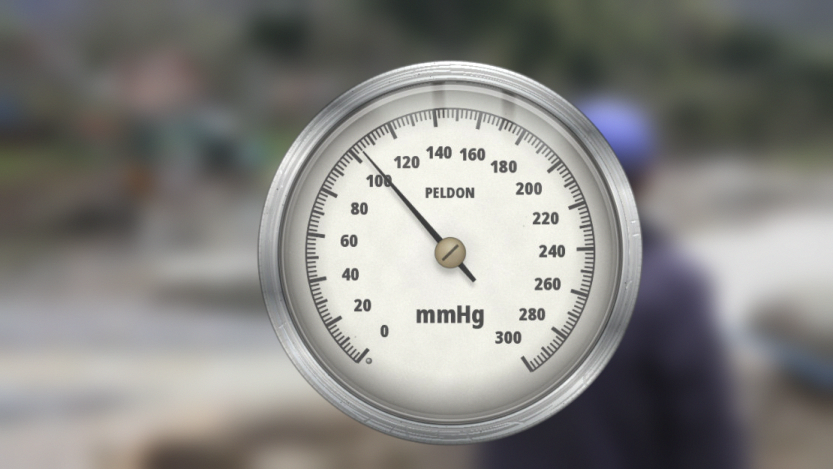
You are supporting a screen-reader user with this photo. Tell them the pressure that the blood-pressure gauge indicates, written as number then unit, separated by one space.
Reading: 104 mmHg
